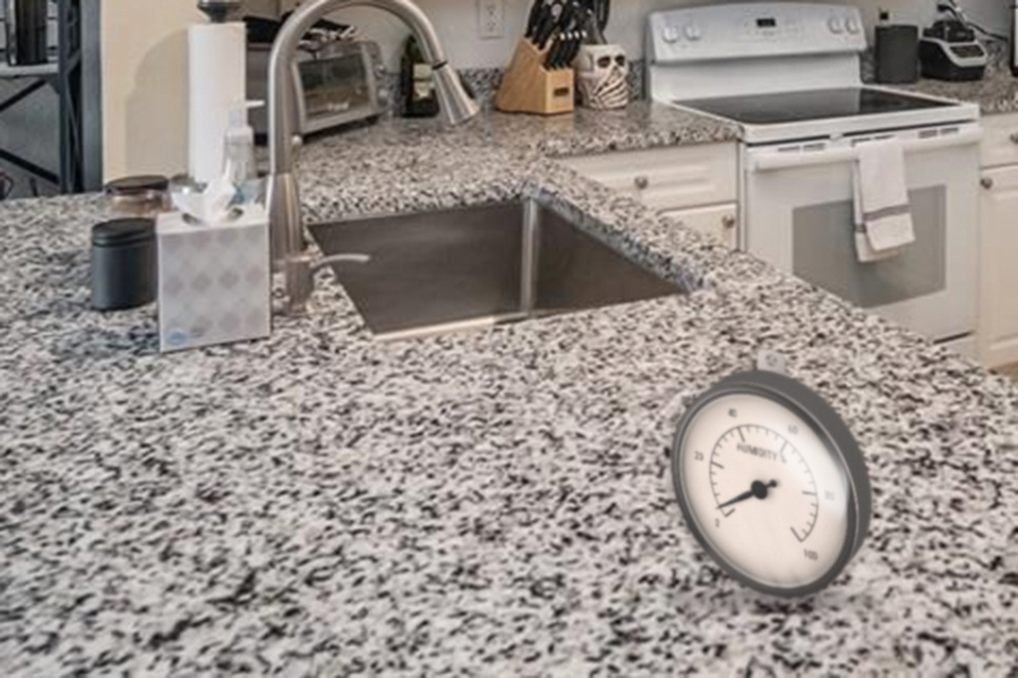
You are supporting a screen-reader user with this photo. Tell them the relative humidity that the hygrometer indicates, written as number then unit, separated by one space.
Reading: 4 %
